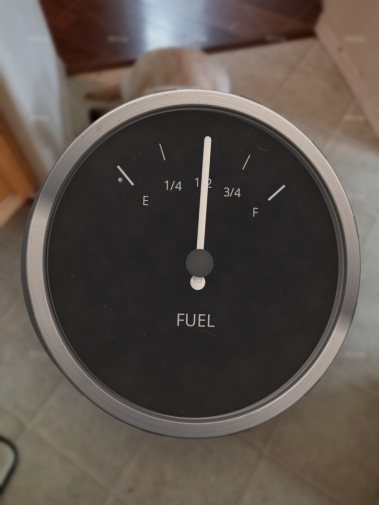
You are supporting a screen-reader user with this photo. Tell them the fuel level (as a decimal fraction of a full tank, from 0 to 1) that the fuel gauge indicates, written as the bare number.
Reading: 0.5
